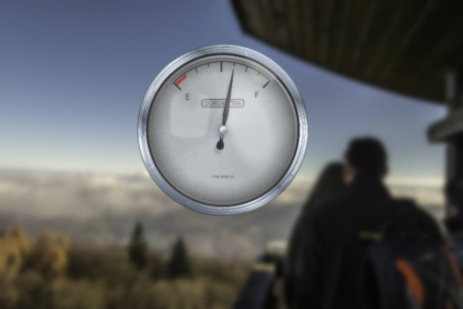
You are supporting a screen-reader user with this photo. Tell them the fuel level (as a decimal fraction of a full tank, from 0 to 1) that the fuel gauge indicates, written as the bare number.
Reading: 0.625
